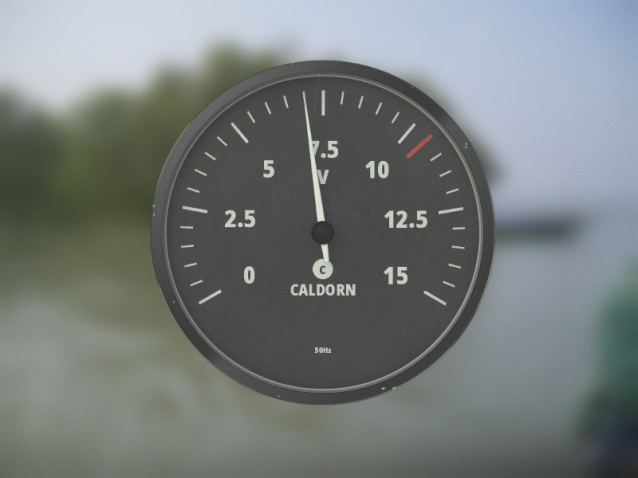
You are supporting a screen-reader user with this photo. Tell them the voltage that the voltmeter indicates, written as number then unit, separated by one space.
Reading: 7 V
